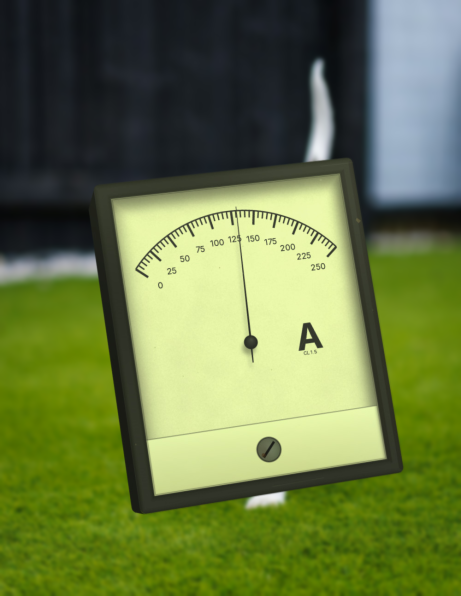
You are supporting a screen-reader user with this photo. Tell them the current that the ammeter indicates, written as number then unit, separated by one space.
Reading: 130 A
